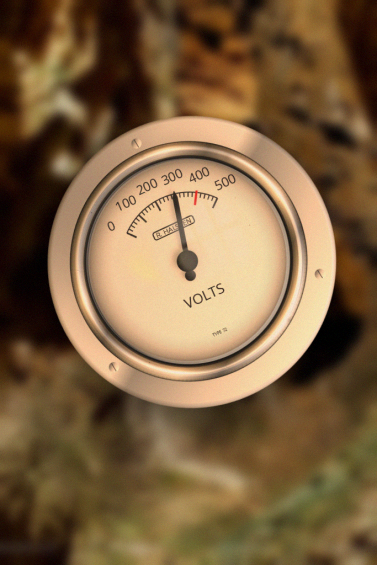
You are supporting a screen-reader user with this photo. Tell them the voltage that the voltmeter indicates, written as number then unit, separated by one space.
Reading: 300 V
